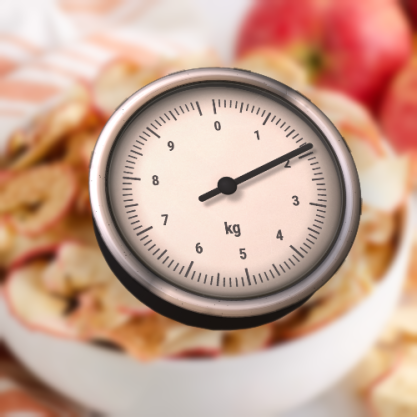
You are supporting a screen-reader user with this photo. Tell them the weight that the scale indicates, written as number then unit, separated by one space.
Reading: 1.9 kg
